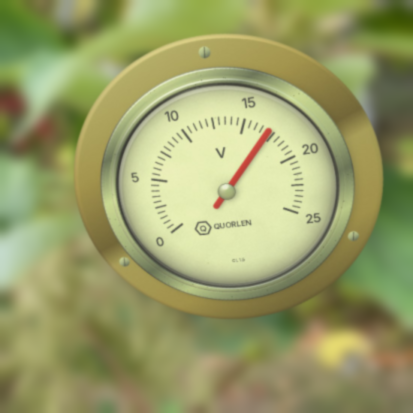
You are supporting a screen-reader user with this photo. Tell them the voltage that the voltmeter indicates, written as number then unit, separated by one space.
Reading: 17 V
